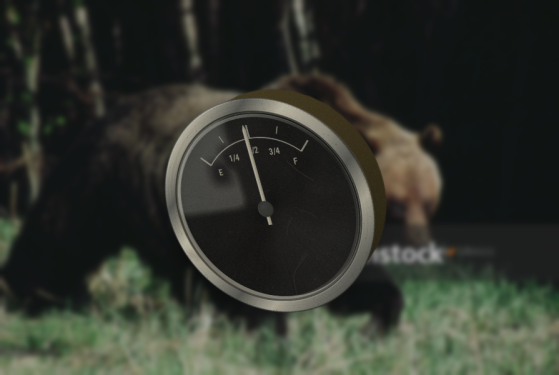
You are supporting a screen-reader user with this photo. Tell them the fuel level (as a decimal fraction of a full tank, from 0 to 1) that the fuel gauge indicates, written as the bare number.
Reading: 0.5
